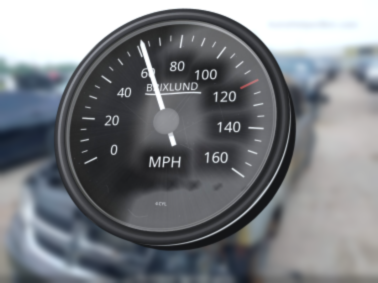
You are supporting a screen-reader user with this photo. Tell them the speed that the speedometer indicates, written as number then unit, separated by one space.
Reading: 62.5 mph
